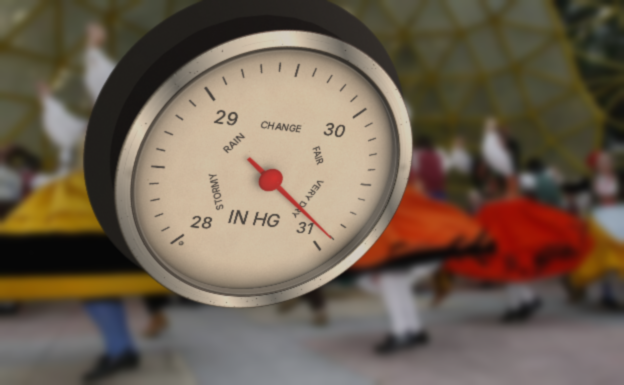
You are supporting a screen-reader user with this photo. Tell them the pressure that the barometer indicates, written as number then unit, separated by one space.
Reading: 30.9 inHg
